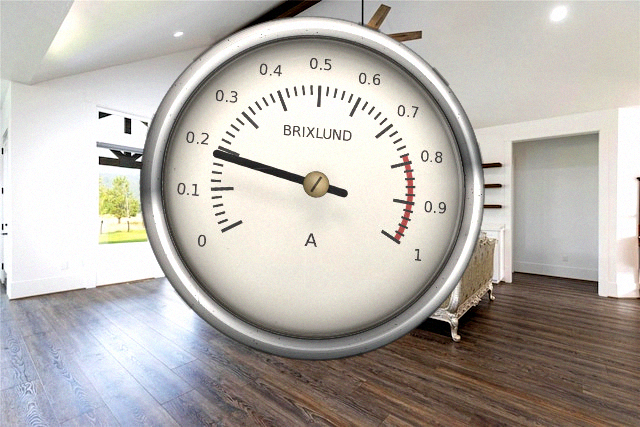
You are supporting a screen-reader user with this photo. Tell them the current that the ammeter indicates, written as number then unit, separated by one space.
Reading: 0.18 A
